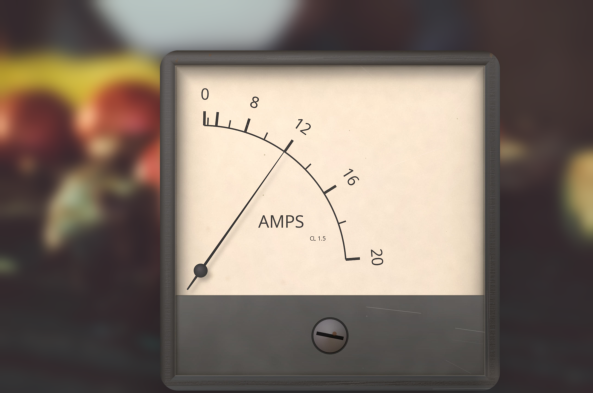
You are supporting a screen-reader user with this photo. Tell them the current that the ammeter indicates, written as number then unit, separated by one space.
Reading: 12 A
